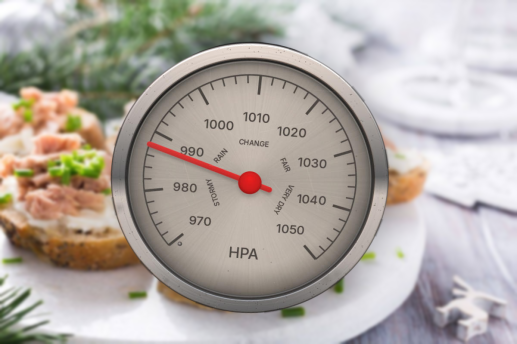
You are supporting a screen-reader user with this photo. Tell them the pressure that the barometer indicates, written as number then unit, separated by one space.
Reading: 988 hPa
